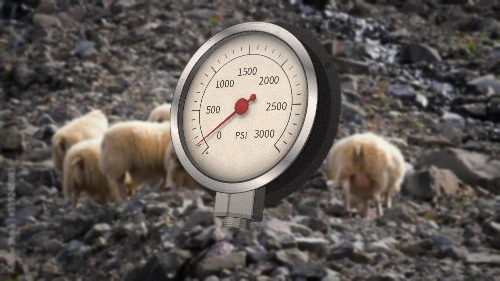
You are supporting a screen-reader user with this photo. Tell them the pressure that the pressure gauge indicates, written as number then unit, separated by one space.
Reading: 100 psi
